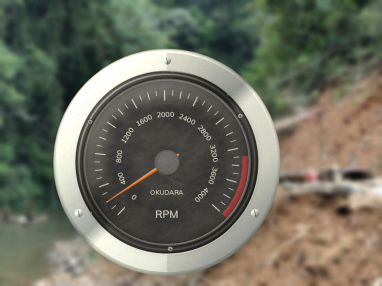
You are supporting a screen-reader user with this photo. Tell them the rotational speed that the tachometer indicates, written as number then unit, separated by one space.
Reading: 200 rpm
